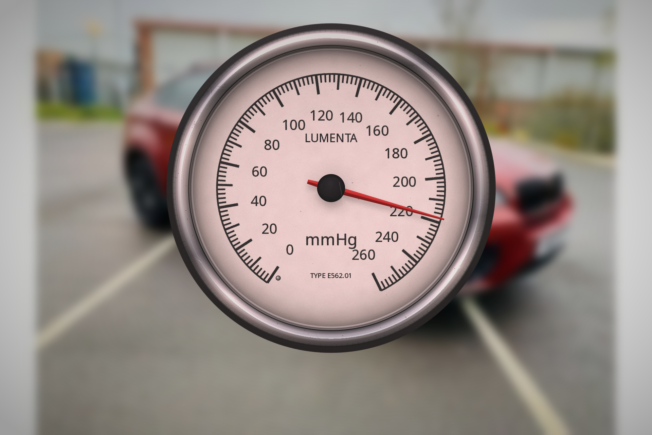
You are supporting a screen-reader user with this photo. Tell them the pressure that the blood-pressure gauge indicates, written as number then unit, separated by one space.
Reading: 218 mmHg
